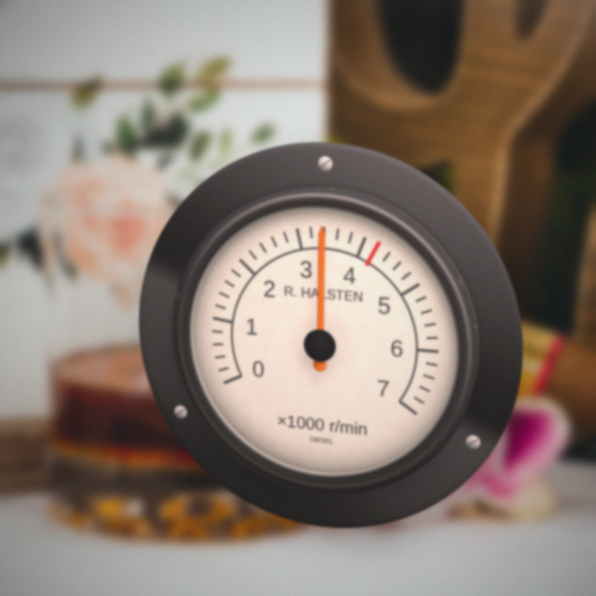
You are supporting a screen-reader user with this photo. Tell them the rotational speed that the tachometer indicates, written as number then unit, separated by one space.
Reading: 3400 rpm
